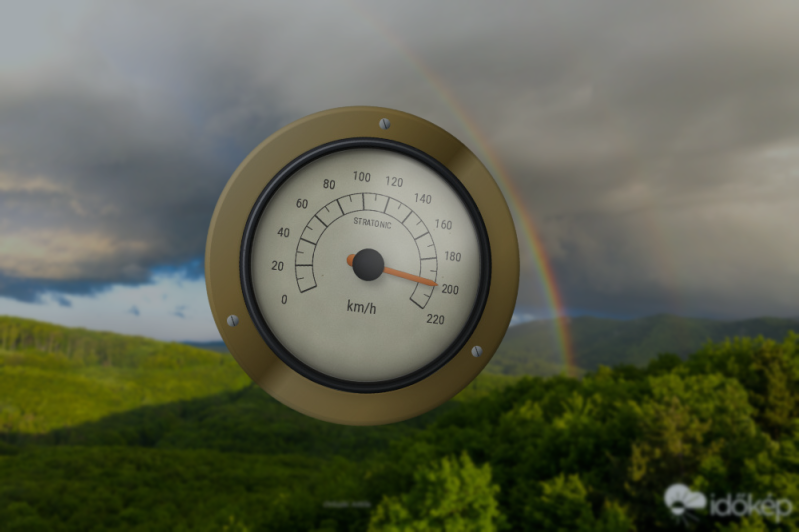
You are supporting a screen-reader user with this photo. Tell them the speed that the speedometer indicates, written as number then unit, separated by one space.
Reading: 200 km/h
